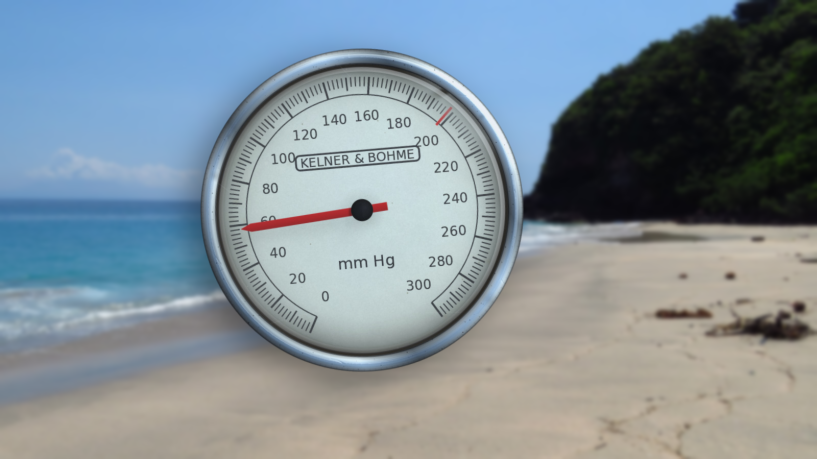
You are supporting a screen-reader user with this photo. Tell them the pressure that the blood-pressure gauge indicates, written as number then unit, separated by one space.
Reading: 58 mmHg
